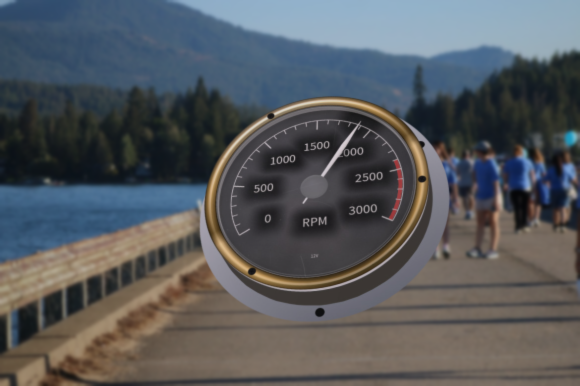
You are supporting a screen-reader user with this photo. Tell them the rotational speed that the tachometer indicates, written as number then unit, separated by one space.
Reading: 1900 rpm
